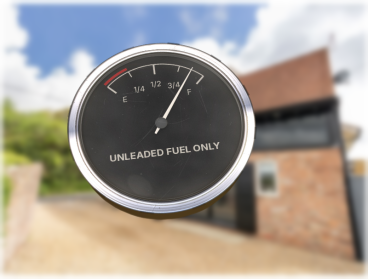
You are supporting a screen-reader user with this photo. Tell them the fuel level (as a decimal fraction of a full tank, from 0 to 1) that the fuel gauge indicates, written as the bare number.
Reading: 0.875
